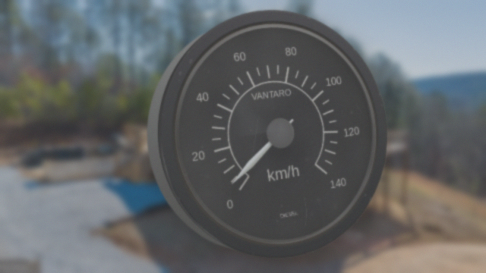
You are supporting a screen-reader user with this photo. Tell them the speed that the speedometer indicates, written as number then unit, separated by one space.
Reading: 5 km/h
